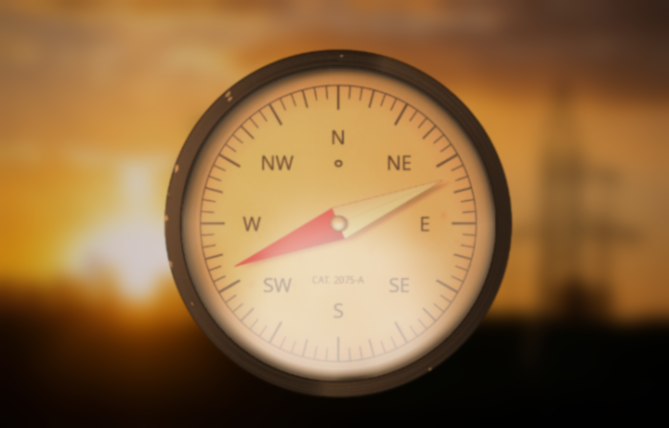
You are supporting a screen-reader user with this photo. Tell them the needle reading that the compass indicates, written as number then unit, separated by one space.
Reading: 247.5 °
